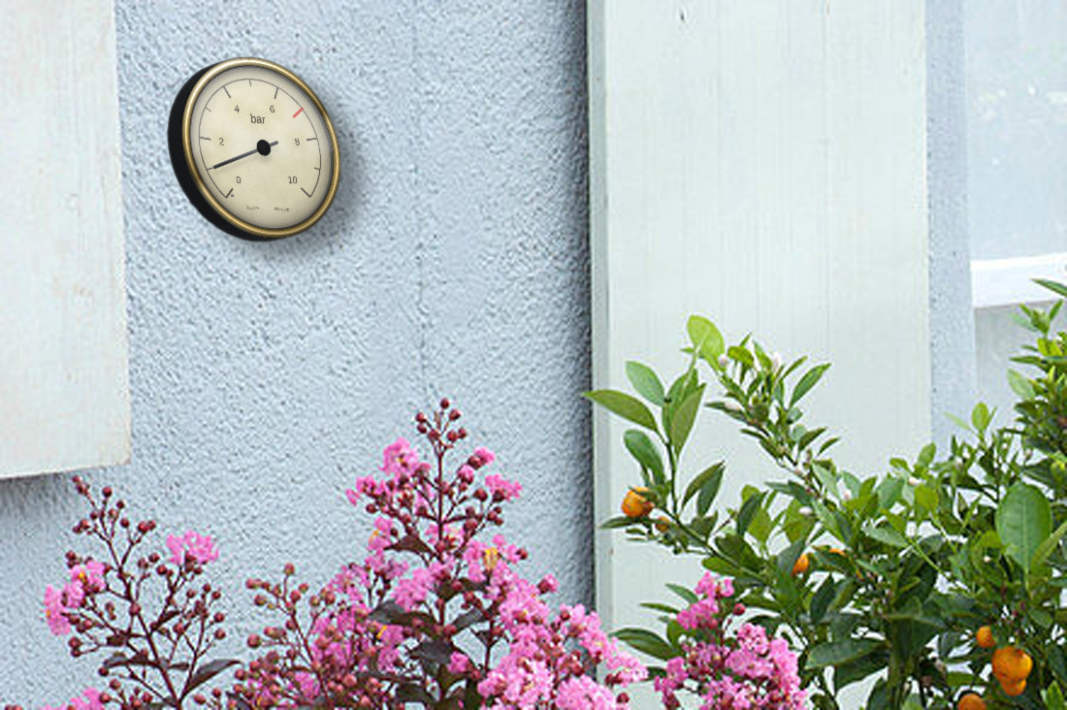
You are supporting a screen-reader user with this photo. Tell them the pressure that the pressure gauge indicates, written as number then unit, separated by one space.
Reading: 1 bar
